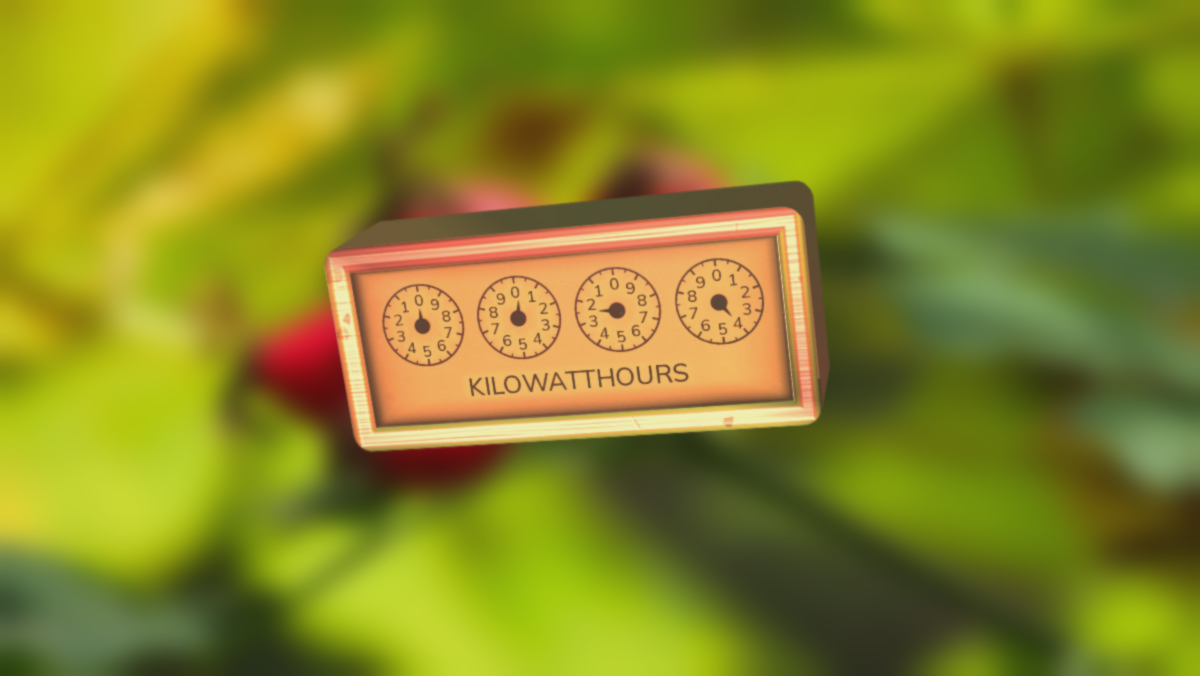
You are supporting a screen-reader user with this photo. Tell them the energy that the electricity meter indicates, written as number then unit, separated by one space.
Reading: 24 kWh
